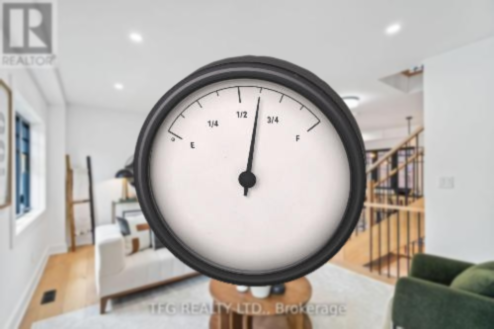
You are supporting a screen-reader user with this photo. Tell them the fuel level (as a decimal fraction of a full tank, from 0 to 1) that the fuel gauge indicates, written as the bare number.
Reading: 0.625
